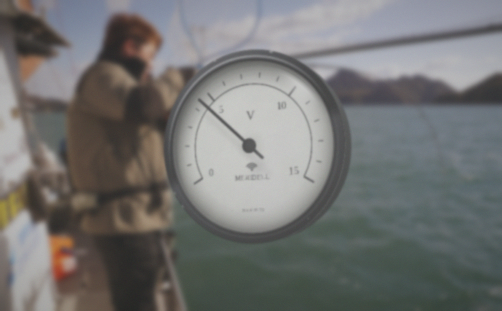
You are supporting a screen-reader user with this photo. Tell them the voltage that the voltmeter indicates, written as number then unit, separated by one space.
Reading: 4.5 V
